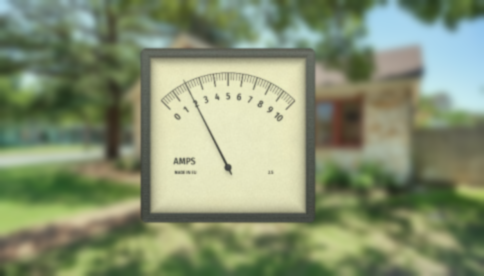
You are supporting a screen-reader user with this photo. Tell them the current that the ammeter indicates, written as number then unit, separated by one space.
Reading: 2 A
